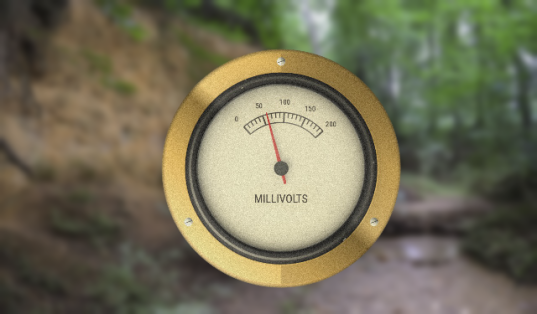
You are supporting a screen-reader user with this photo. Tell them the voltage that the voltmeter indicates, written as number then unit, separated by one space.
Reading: 60 mV
